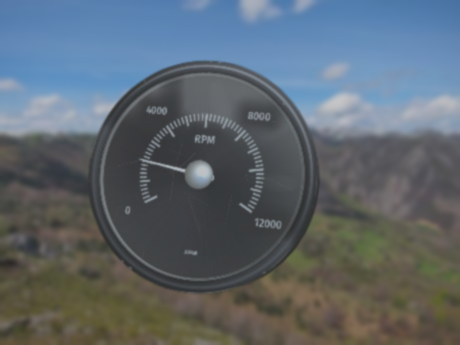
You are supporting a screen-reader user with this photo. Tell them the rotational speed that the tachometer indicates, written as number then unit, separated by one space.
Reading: 2000 rpm
